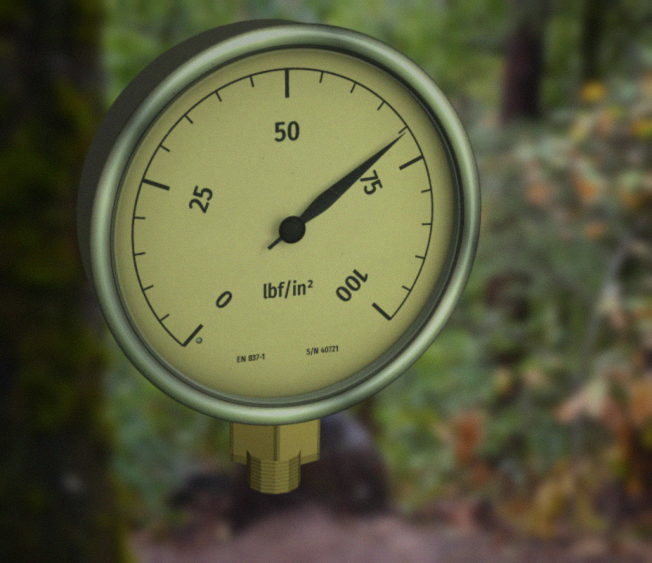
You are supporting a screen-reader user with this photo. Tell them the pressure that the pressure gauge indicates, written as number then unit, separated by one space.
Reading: 70 psi
